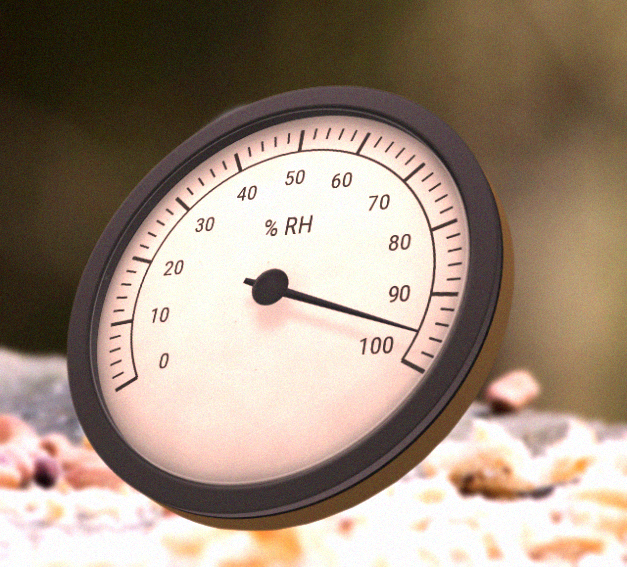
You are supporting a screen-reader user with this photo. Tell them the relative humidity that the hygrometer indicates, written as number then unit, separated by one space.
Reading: 96 %
